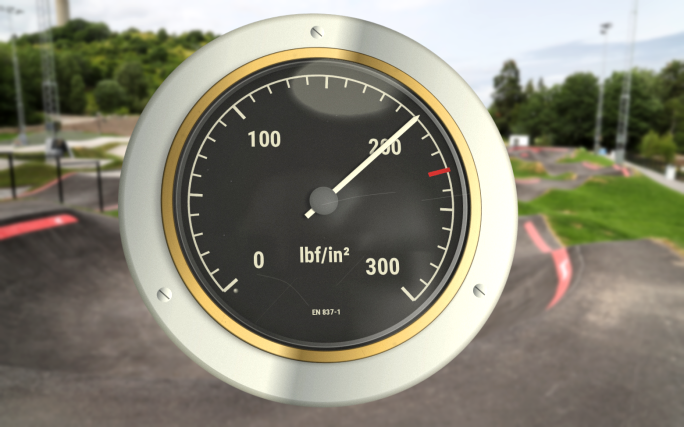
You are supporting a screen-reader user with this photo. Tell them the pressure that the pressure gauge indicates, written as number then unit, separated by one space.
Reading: 200 psi
